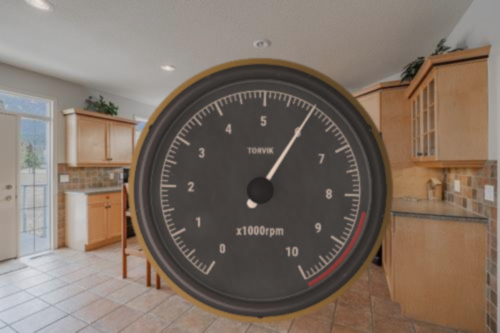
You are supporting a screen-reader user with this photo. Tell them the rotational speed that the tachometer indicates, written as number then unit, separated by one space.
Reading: 6000 rpm
